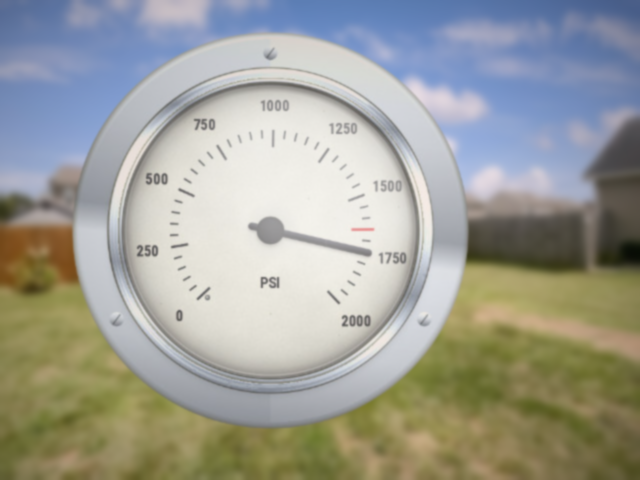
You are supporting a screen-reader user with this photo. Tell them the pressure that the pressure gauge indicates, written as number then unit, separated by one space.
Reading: 1750 psi
